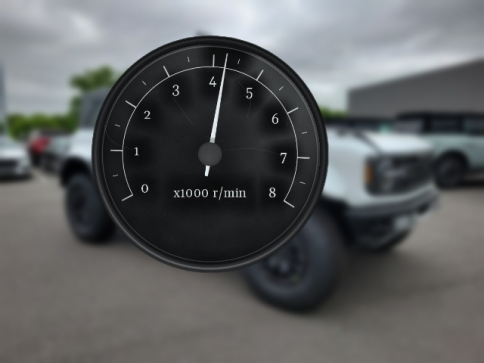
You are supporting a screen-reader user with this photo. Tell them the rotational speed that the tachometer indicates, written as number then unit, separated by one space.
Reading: 4250 rpm
